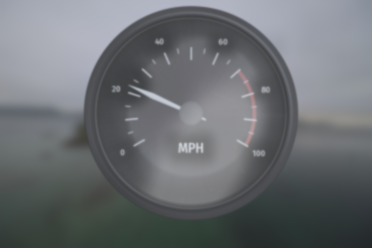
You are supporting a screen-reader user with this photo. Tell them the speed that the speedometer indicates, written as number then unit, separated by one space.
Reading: 22.5 mph
